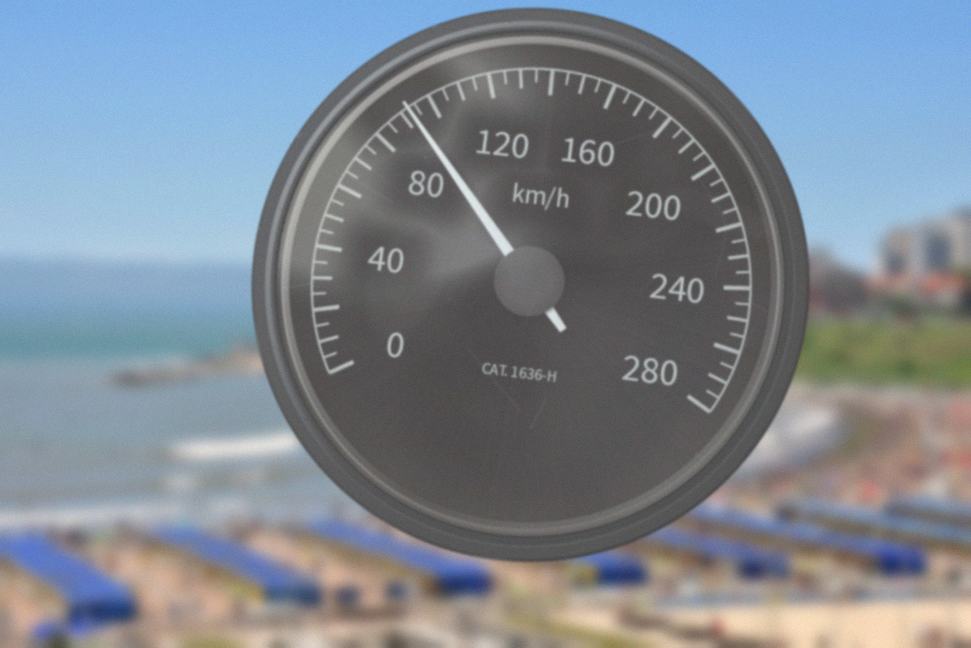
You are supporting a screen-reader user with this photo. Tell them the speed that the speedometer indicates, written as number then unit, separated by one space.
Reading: 92.5 km/h
